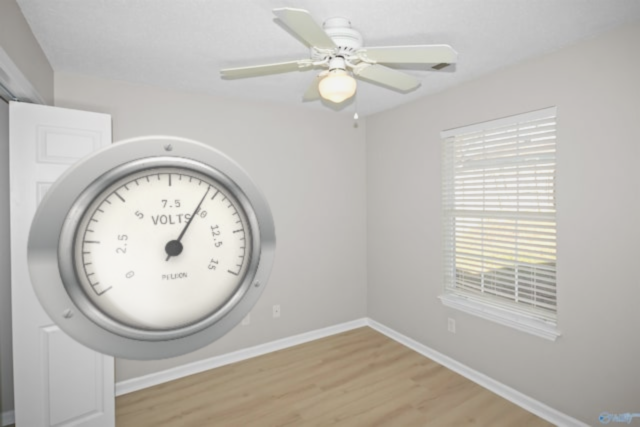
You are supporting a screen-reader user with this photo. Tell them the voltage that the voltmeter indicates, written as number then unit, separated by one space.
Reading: 9.5 V
